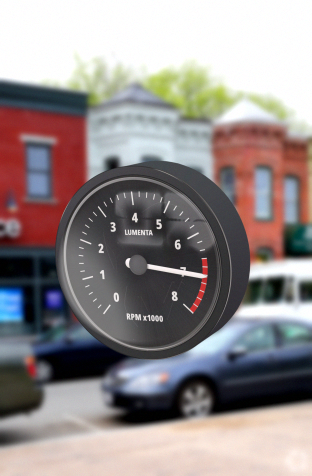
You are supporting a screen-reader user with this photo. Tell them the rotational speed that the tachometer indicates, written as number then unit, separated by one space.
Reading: 7000 rpm
